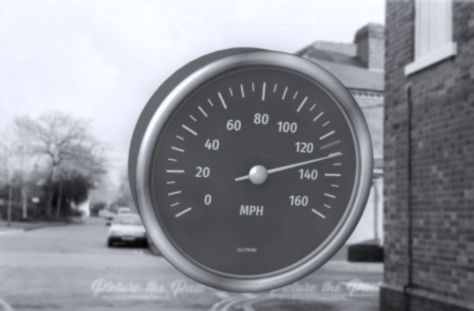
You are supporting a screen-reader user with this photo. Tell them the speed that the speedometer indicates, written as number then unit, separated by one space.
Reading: 130 mph
